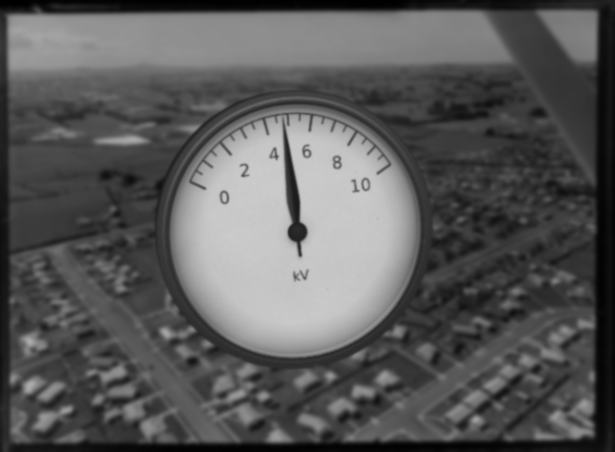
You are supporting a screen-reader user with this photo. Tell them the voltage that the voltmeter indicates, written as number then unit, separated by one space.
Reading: 4.75 kV
